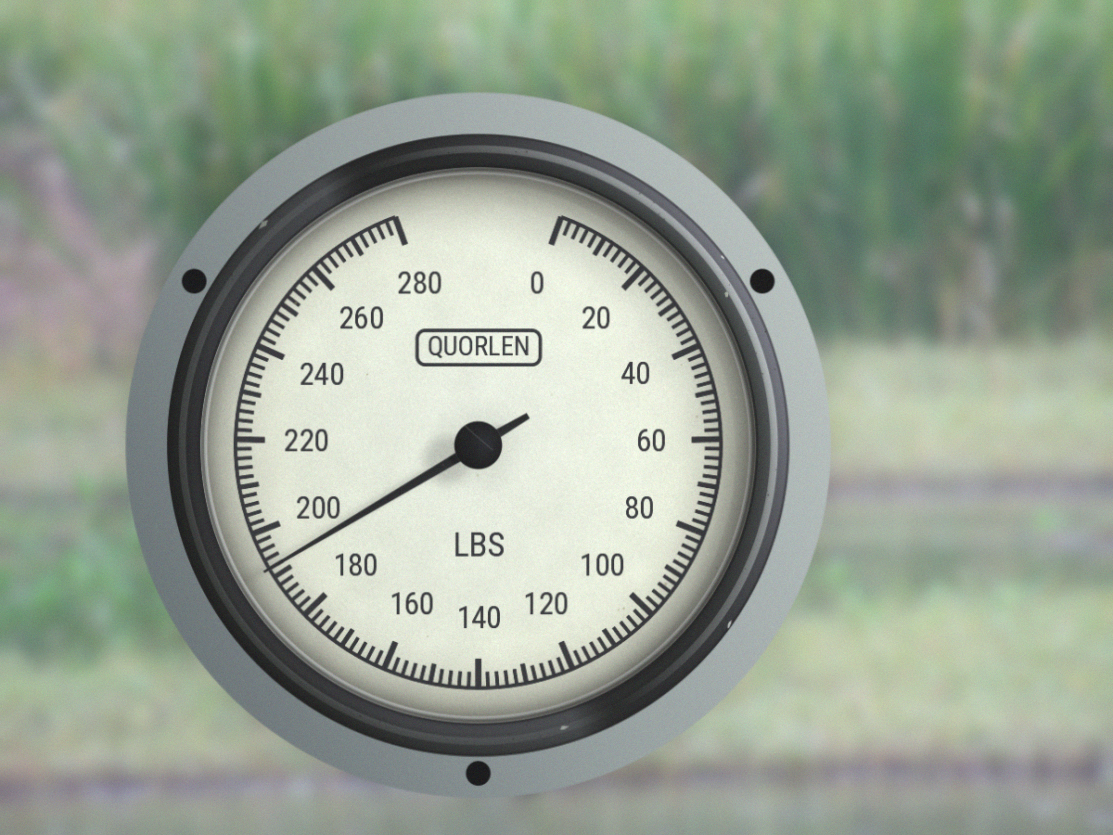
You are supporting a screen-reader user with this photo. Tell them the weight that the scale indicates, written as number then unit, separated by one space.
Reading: 192 lb
